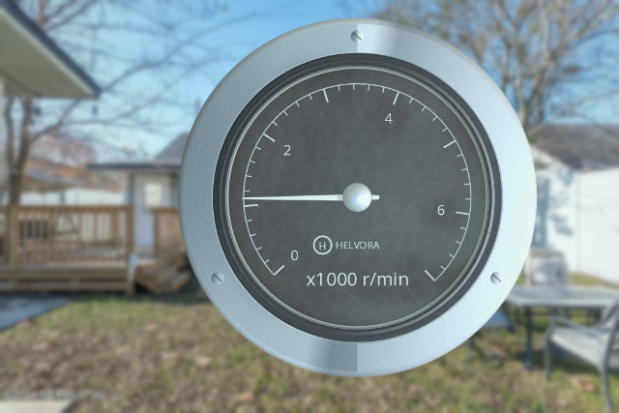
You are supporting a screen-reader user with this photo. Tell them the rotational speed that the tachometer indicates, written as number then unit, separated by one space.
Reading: 1100 rpm
